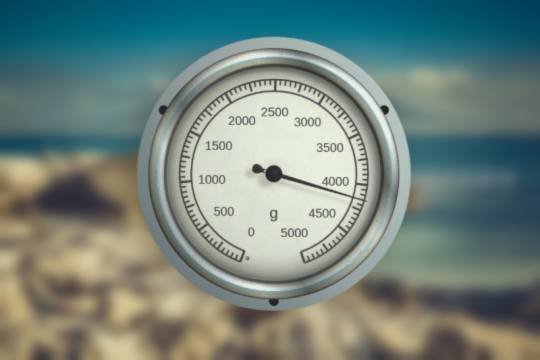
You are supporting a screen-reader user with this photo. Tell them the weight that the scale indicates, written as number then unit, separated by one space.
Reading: 4150 g
